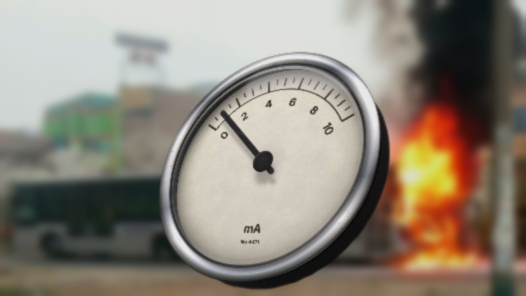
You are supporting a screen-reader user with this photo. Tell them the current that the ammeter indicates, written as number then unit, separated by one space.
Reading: 1 mA
